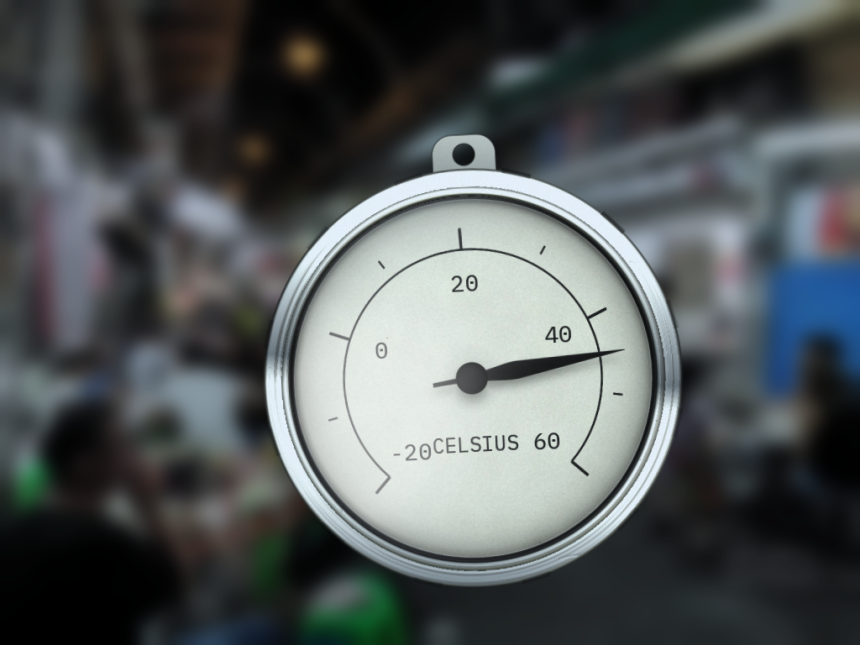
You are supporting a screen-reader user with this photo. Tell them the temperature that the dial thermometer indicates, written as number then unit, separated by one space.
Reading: 45 °C
